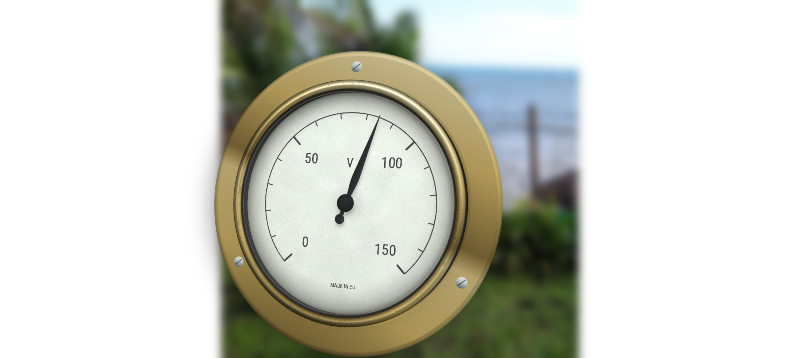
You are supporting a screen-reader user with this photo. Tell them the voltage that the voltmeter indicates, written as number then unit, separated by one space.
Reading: 85 V
